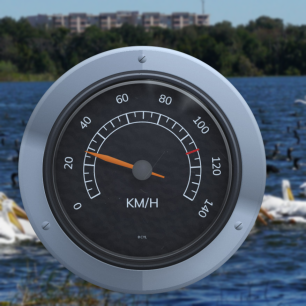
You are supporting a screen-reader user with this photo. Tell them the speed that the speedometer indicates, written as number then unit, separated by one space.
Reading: 27.5 km/h
